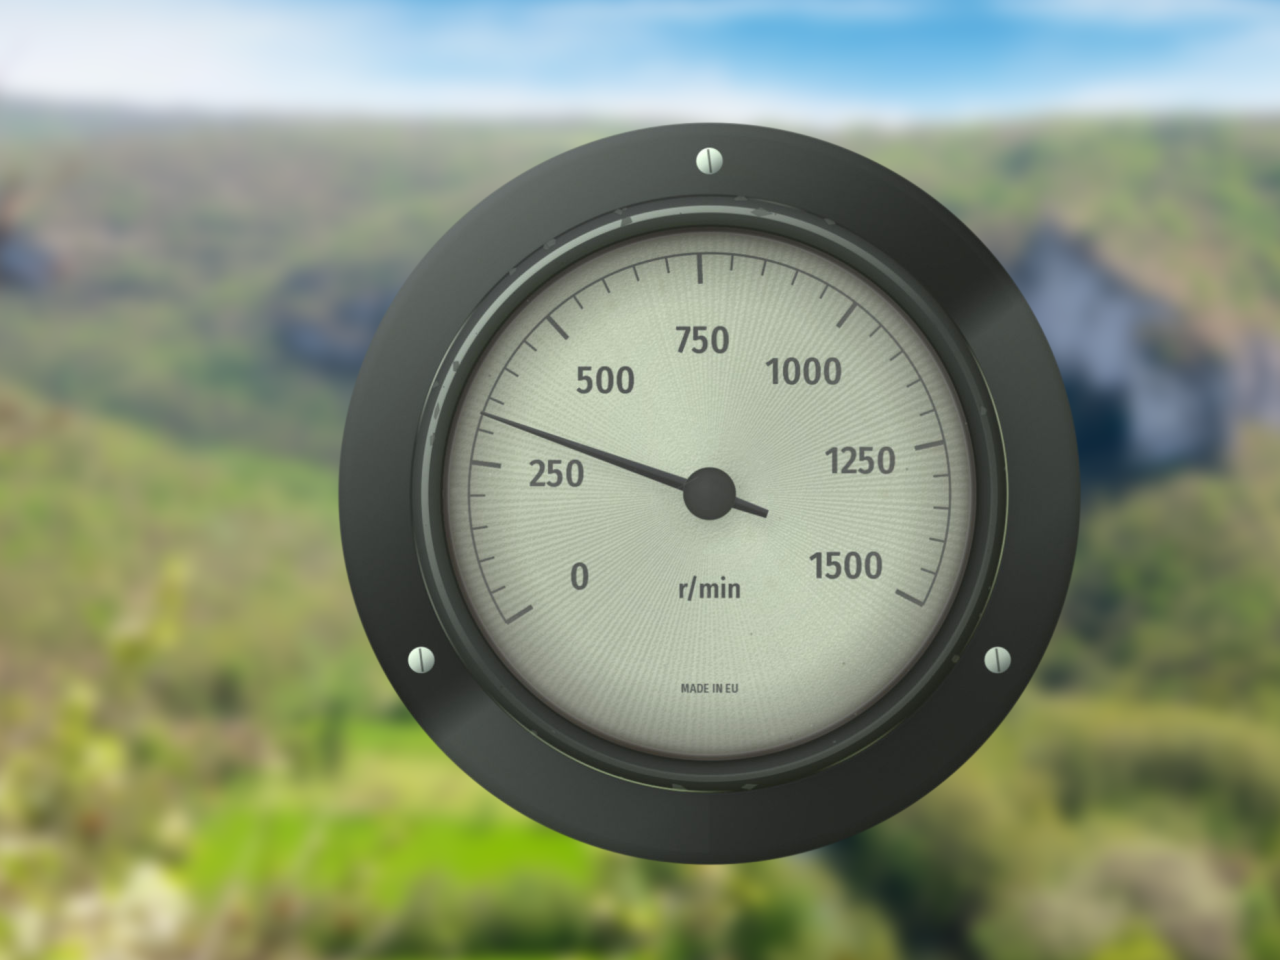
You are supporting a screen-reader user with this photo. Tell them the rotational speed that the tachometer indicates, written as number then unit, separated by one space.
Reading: 325 rpm
